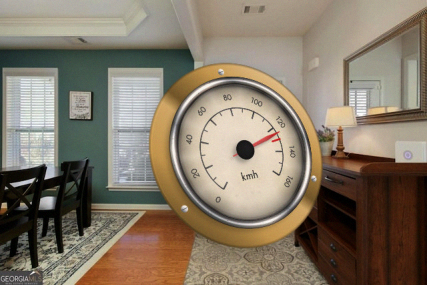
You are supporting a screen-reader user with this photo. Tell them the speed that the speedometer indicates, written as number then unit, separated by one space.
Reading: 125 km/h
